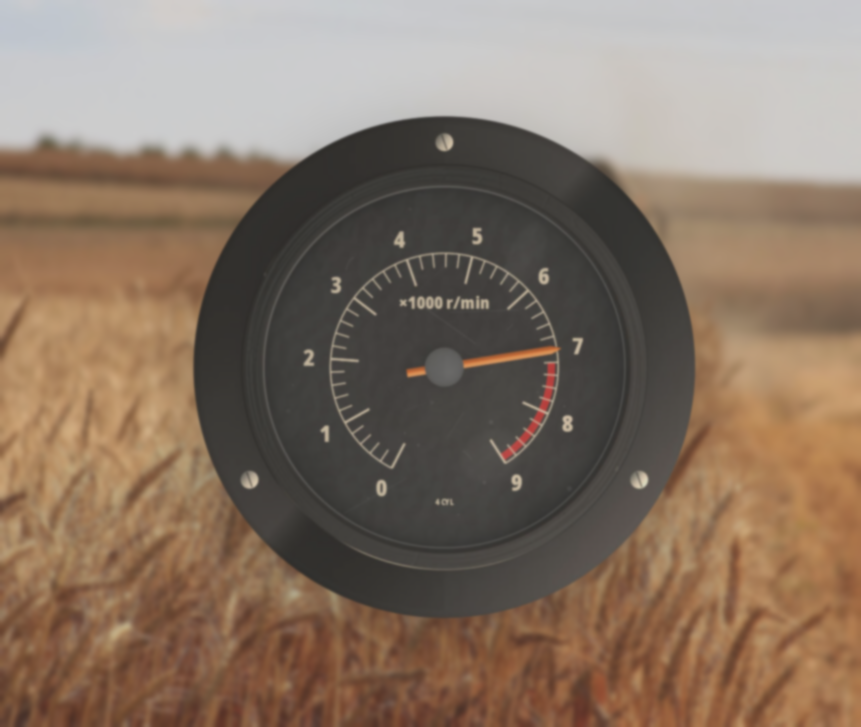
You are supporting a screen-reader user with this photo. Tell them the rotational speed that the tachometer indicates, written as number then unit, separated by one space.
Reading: 7000 rpm
